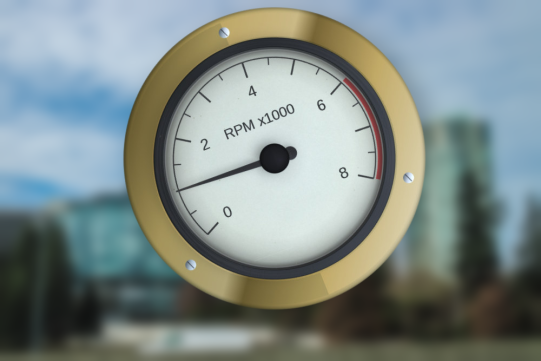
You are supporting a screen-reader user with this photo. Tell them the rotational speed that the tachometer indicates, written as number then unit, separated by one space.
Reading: 1000 rpm
